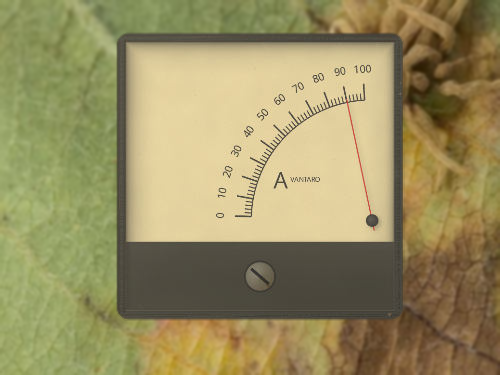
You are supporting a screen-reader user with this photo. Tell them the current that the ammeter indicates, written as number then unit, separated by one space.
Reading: 90 A
